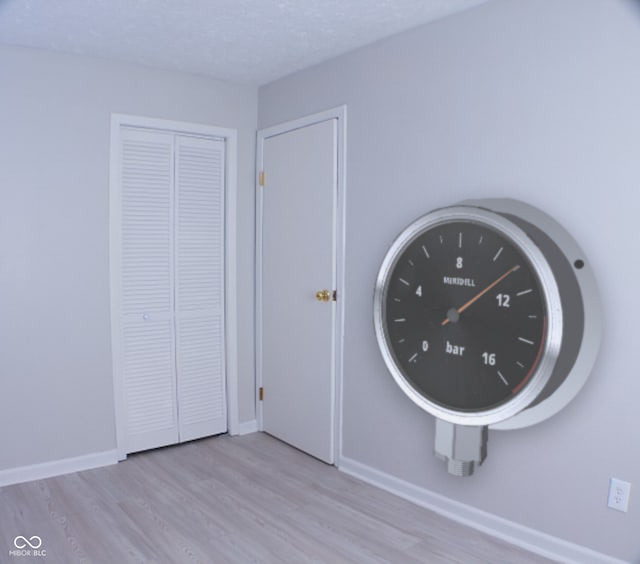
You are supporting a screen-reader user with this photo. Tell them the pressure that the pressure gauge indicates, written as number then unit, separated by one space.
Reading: 11 bar
